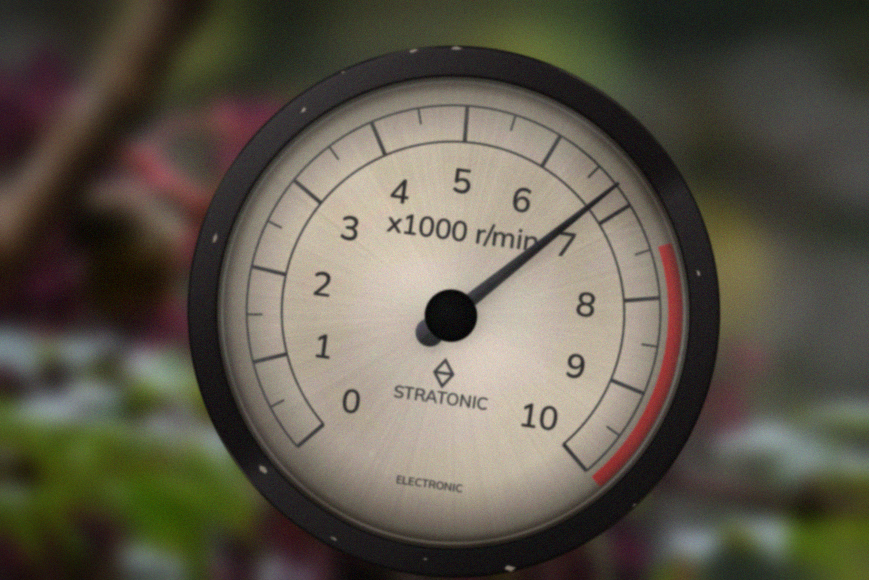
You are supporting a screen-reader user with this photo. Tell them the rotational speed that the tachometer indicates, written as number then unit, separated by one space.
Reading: 6750 rpm
